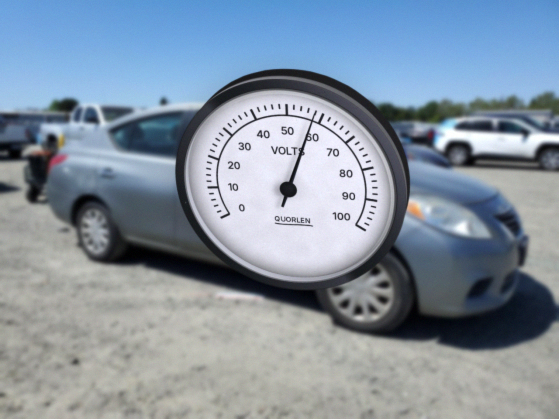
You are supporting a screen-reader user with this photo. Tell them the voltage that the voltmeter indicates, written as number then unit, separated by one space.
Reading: 58 V
